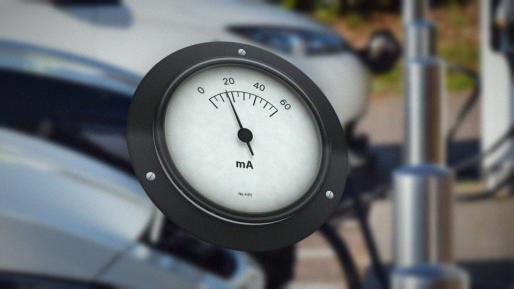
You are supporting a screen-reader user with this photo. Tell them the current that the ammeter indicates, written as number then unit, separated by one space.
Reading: 15 mA
